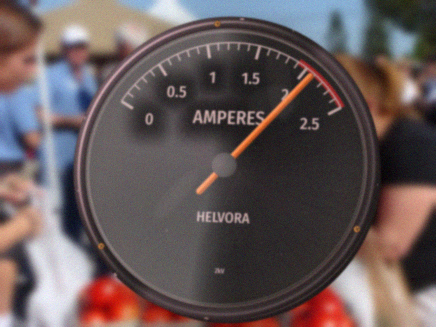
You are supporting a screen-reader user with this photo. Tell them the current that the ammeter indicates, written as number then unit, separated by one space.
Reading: 2.1 A
